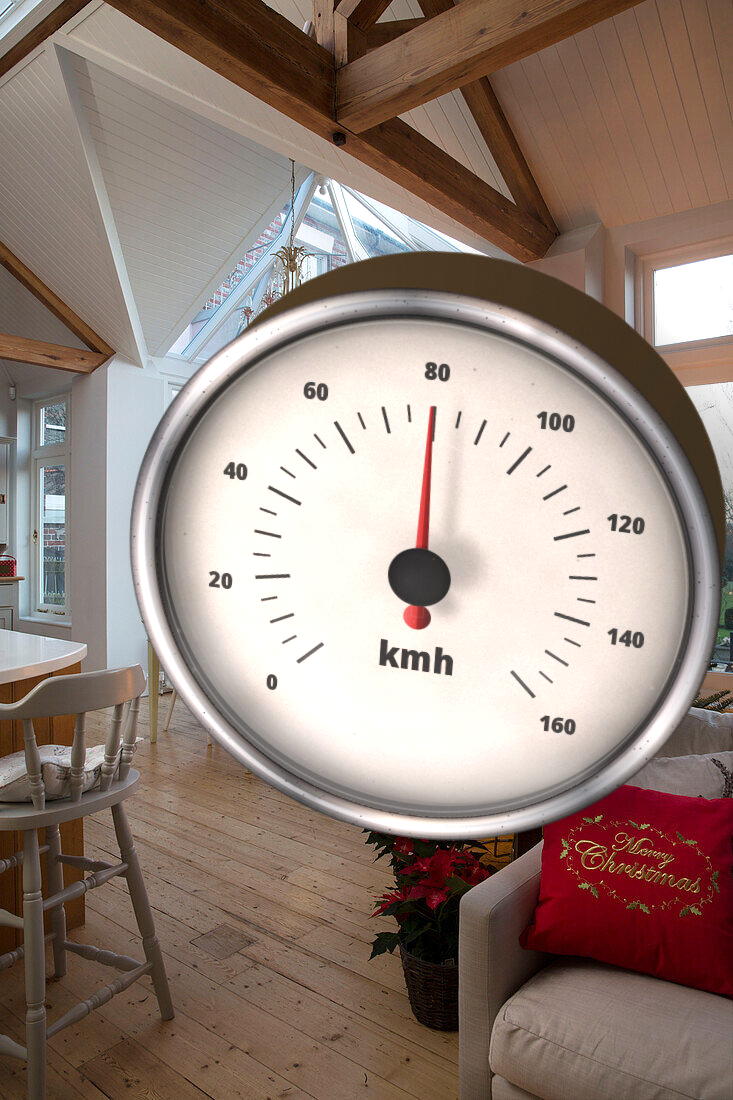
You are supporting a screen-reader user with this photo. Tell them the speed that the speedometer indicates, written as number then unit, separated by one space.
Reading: 80 km/h
